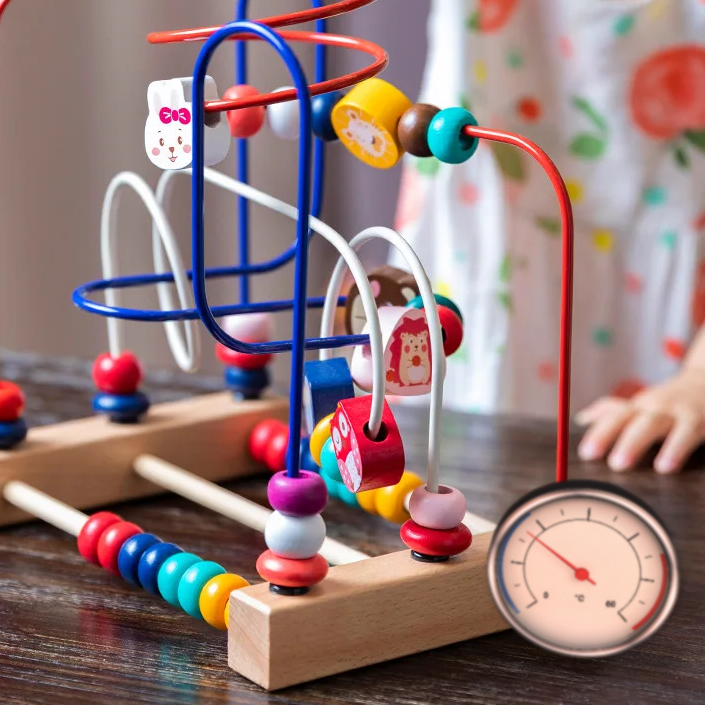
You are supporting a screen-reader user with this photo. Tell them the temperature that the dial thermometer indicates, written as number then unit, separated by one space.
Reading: 17.5 °C
